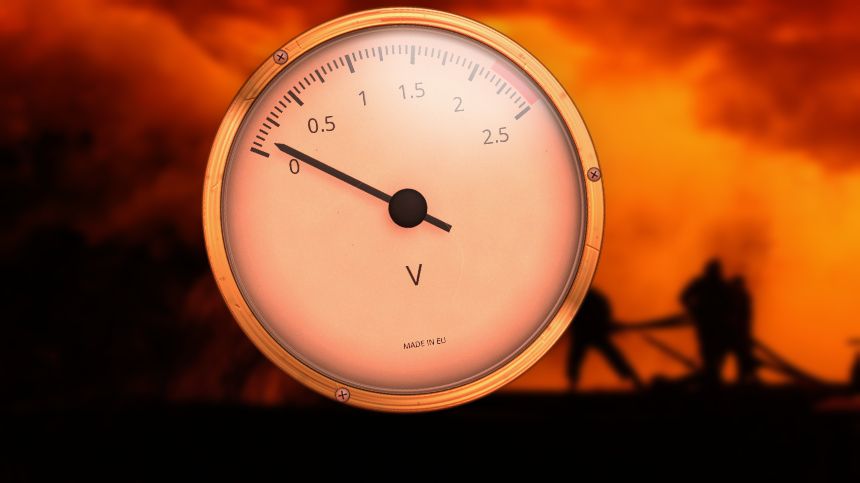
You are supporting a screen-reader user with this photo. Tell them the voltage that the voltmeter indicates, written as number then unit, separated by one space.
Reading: 0.1 V
